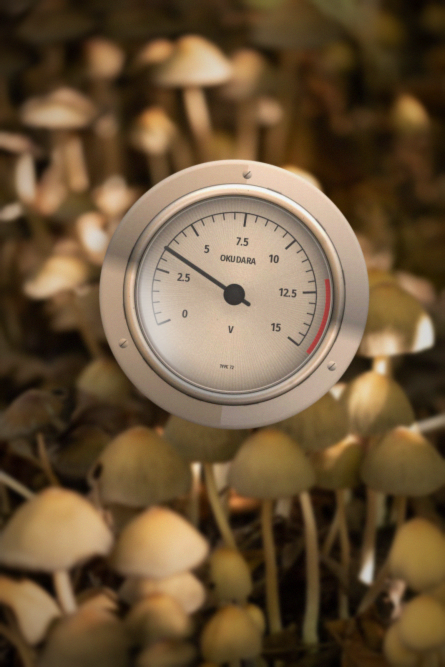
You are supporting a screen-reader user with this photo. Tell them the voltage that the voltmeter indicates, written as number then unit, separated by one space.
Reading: 3.5 V
